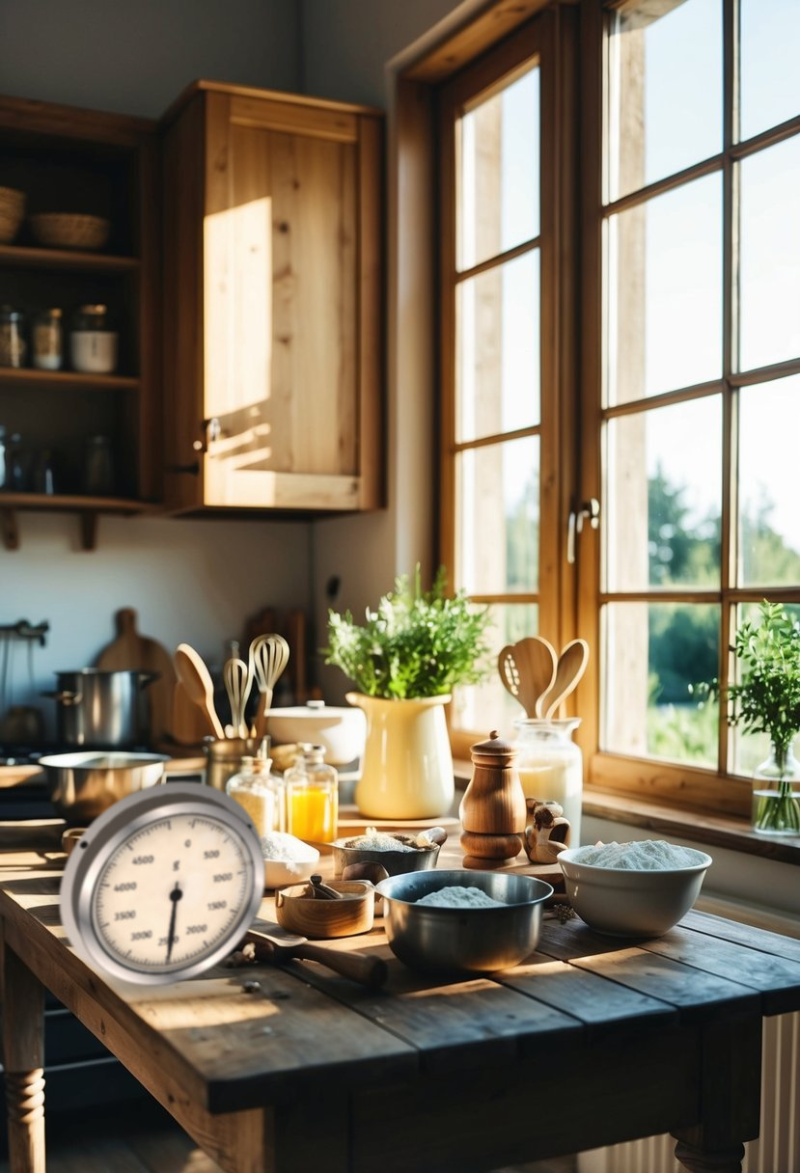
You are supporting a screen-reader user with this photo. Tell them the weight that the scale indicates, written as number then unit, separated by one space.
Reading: 2500 g
